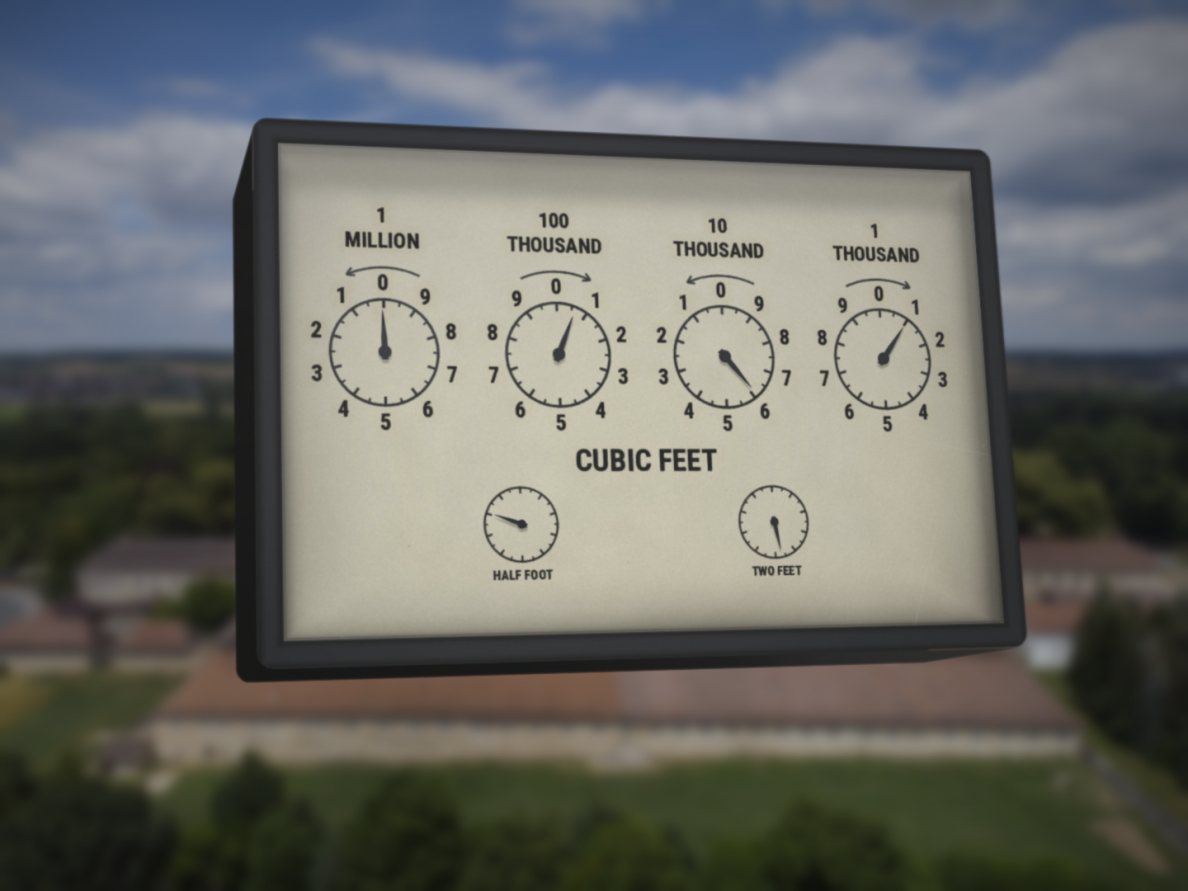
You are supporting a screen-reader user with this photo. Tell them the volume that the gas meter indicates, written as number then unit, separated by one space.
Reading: 6100 ft³
